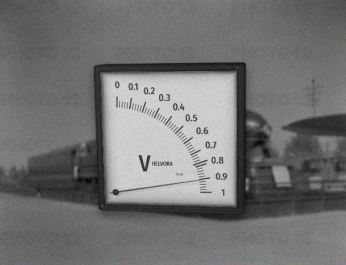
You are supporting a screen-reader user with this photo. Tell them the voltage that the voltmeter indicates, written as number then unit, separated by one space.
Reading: 0.9 V
